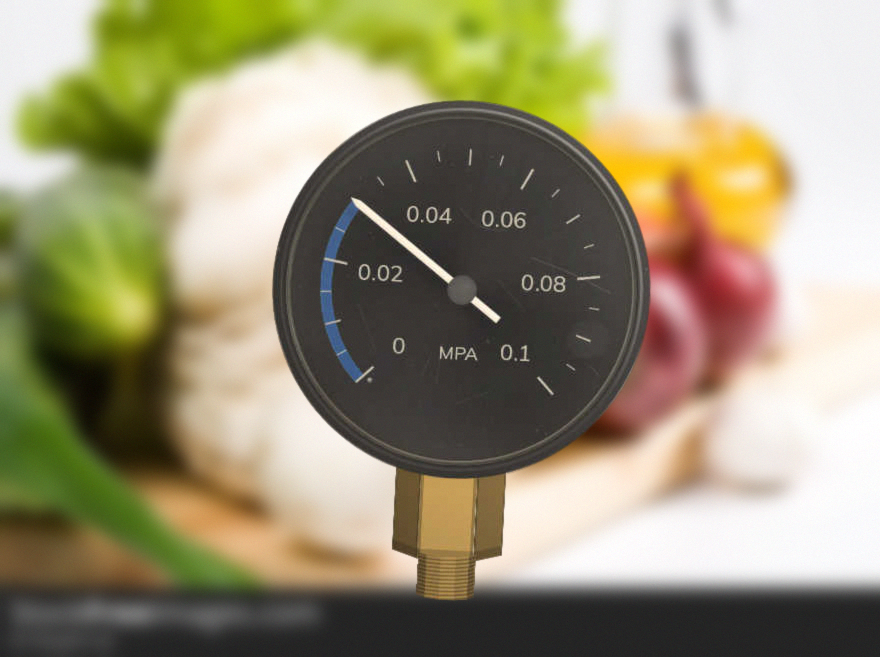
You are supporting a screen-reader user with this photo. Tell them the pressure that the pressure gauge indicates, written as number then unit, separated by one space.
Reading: 0.03 MPa
